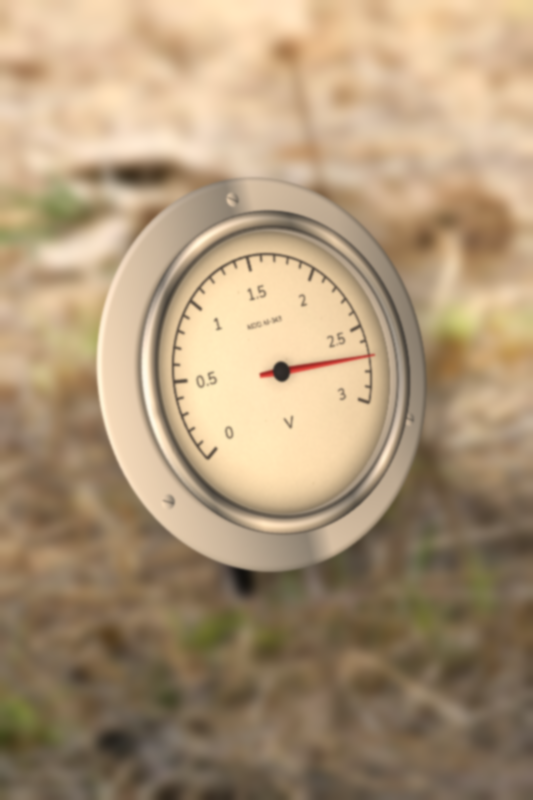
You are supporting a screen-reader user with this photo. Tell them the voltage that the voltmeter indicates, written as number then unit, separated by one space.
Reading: 2.7 V
